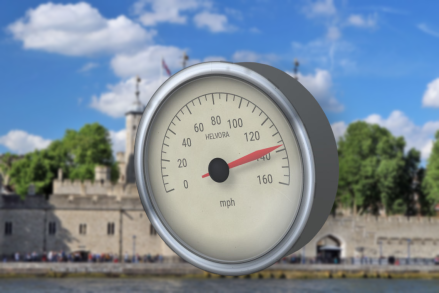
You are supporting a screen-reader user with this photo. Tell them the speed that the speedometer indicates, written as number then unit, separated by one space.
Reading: 137.5 mph
